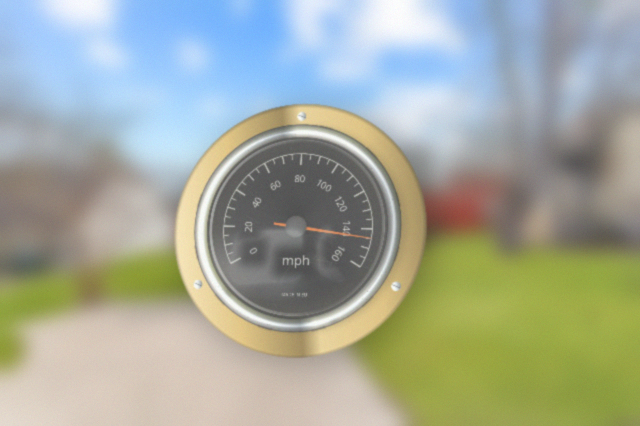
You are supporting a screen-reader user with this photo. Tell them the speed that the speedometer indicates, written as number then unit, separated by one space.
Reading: 145 mph
